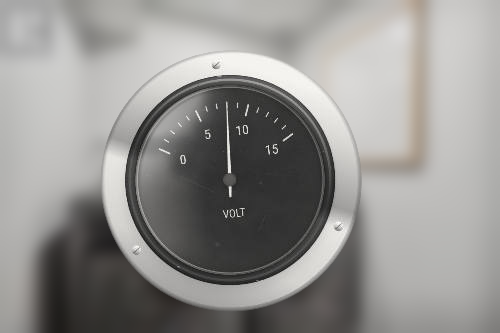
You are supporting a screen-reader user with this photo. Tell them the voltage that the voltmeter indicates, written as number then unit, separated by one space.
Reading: 8 V
